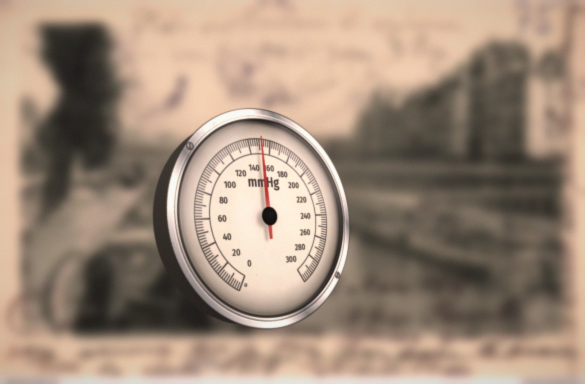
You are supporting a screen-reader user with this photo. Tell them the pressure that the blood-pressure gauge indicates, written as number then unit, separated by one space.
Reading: 150 mmHg
